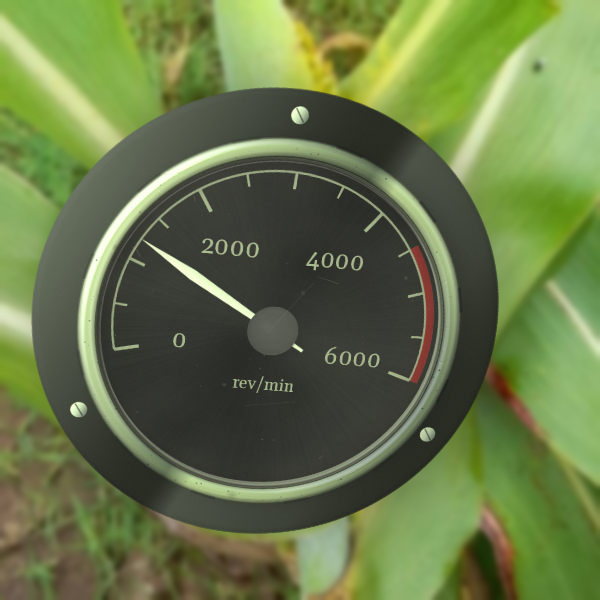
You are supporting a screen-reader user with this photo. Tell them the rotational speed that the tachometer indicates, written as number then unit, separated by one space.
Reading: 1250 rpm
